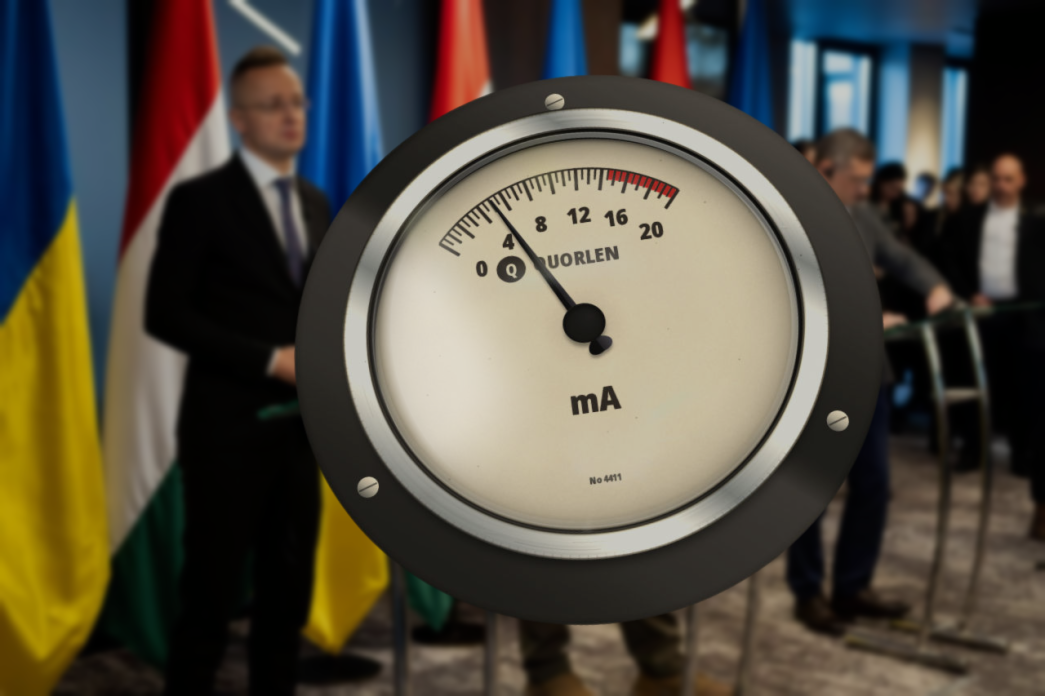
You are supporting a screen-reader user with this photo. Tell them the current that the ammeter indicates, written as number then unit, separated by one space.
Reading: 5 mA
